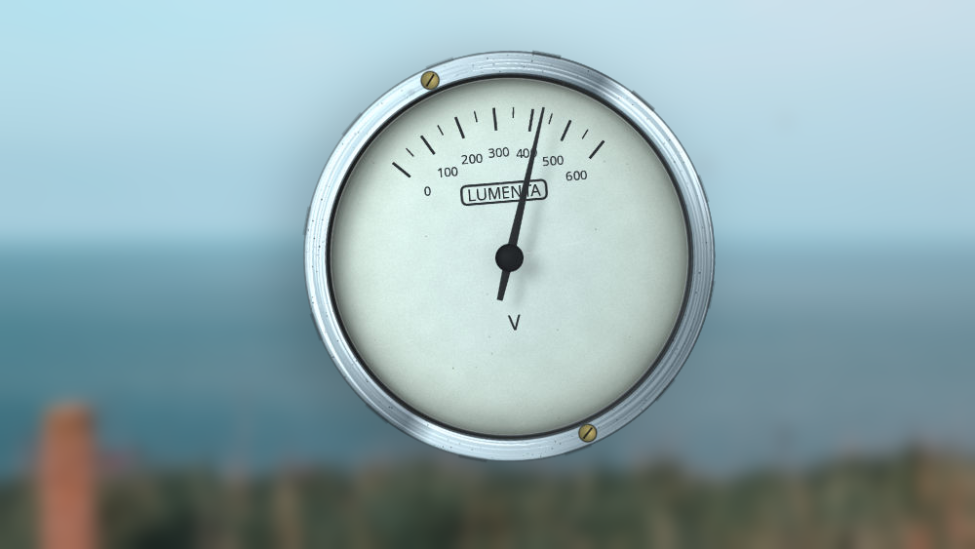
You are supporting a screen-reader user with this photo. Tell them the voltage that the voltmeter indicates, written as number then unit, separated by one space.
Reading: 425 V
